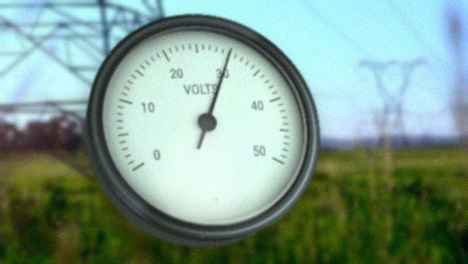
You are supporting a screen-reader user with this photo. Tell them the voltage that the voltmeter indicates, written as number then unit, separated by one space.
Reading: 30 V
